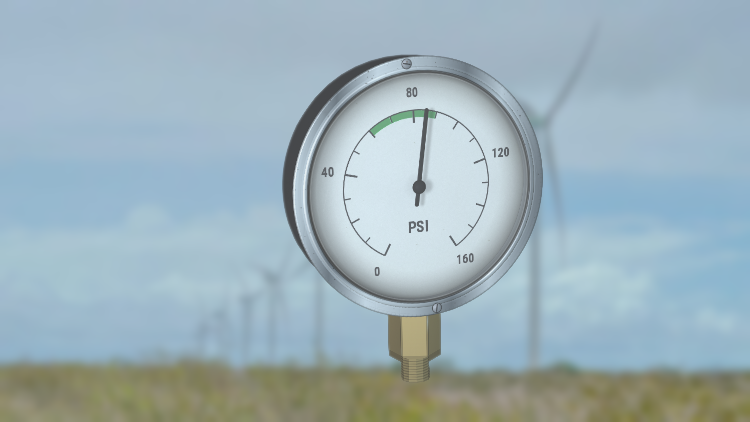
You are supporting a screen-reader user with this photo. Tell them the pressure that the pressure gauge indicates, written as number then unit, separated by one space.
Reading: 85 psi
